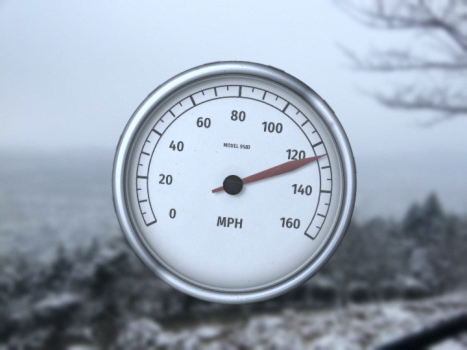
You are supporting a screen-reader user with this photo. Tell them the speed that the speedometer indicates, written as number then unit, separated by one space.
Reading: 125 mph
